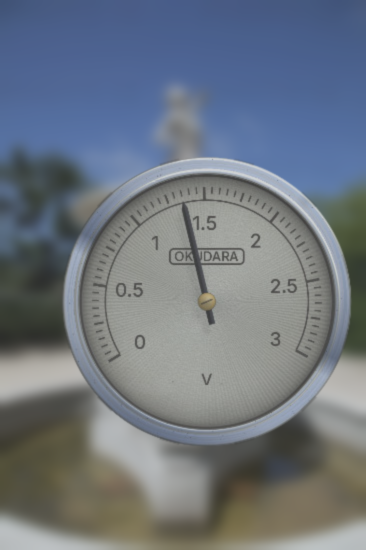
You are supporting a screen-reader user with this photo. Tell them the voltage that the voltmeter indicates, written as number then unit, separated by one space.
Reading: 1.35 V
